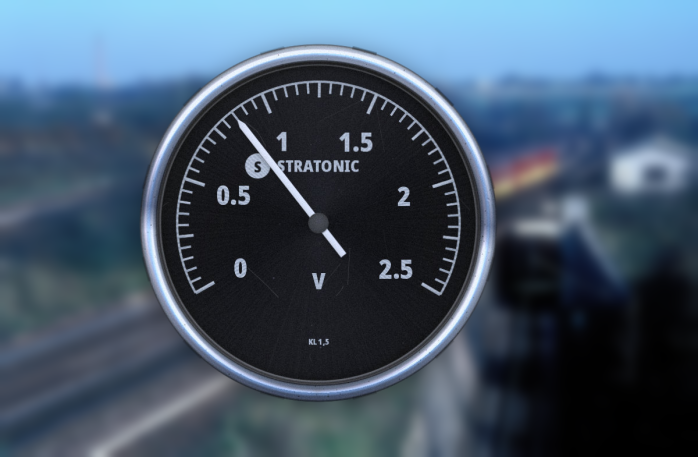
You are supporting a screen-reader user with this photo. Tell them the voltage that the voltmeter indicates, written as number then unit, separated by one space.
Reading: 0.85 V
